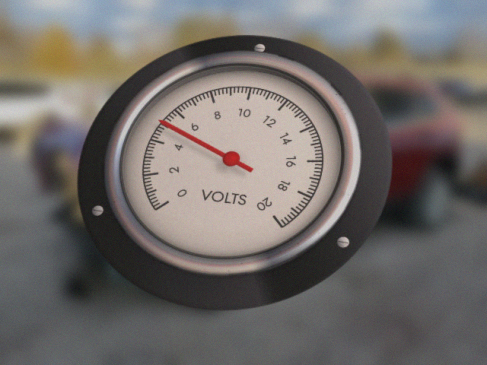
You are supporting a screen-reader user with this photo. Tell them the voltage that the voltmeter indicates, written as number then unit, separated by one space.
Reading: 5 V
